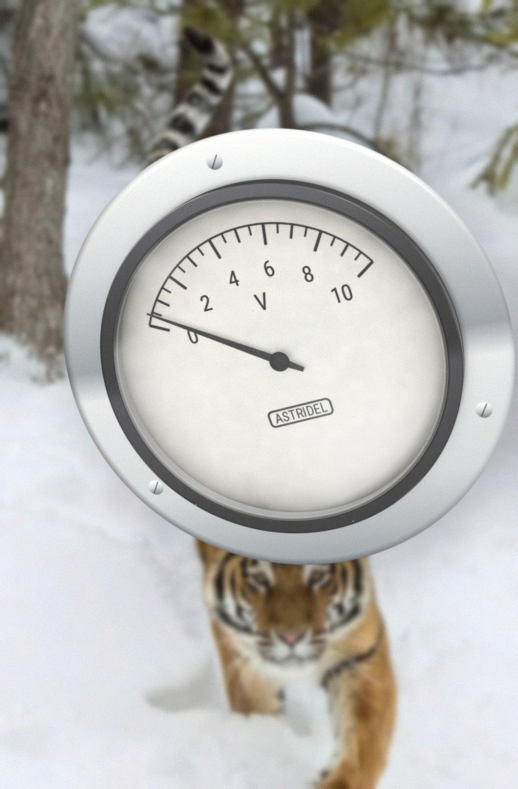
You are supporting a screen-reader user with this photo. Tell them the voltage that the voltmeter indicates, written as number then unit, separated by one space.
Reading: 0.5 V
